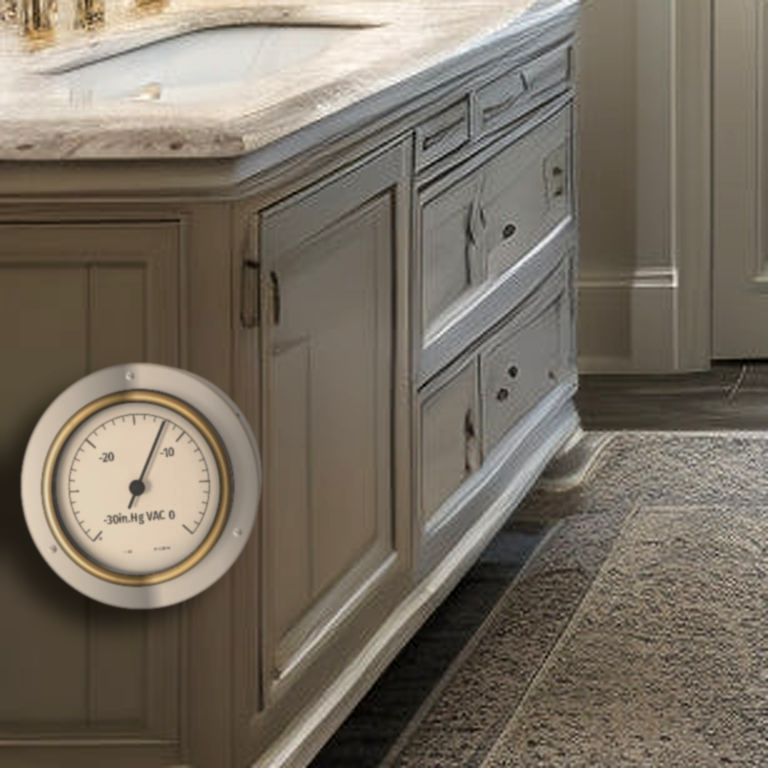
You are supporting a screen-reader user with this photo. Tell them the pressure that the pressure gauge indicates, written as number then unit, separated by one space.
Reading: -12 inHg
